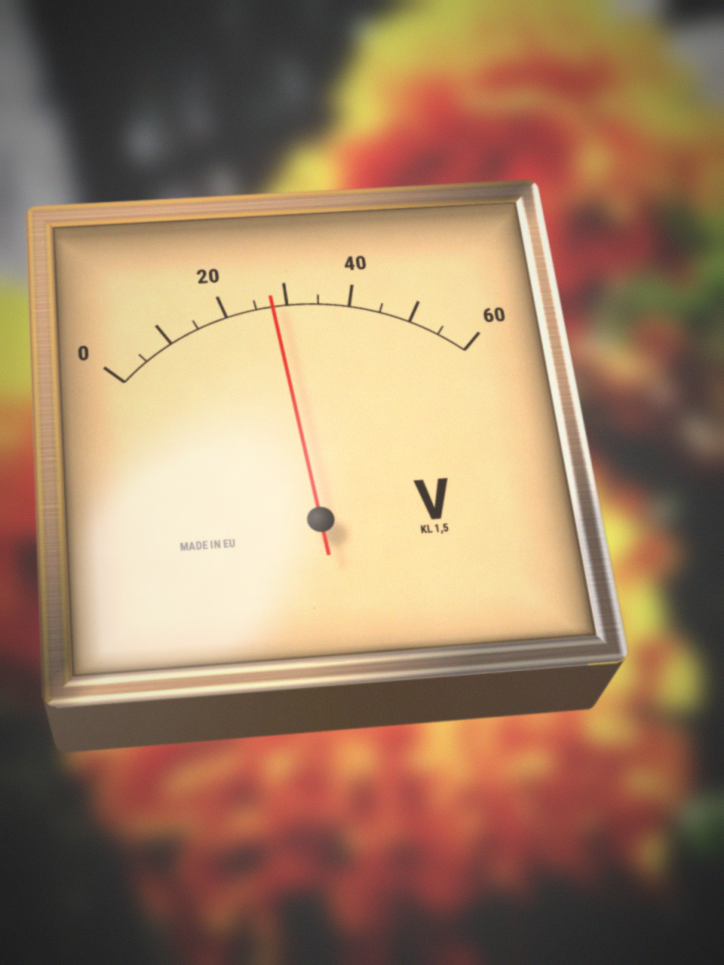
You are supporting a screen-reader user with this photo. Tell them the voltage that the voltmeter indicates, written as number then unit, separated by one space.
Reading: 27.5 V
